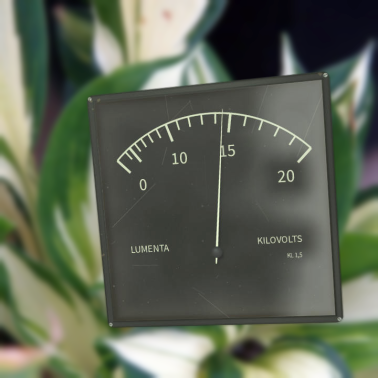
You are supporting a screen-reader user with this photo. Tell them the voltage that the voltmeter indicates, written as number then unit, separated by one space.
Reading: 14.5 kV
